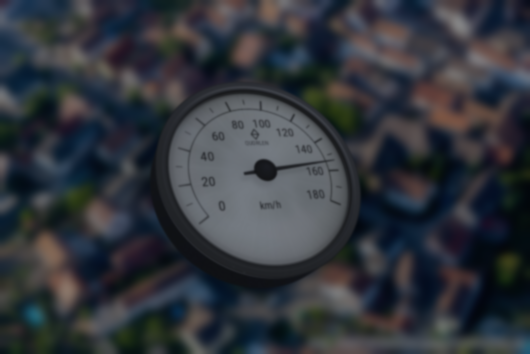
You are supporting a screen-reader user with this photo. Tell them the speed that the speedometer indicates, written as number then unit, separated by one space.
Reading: 155 km/h
